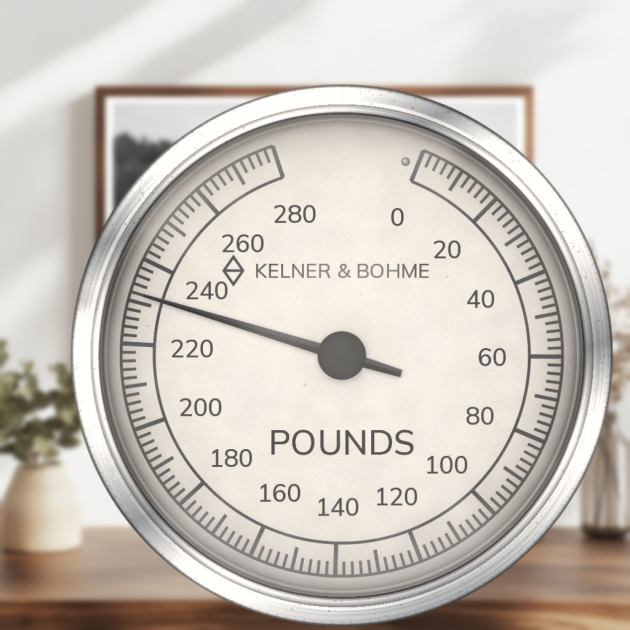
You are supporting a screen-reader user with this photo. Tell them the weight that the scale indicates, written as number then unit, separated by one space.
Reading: 232 lb
